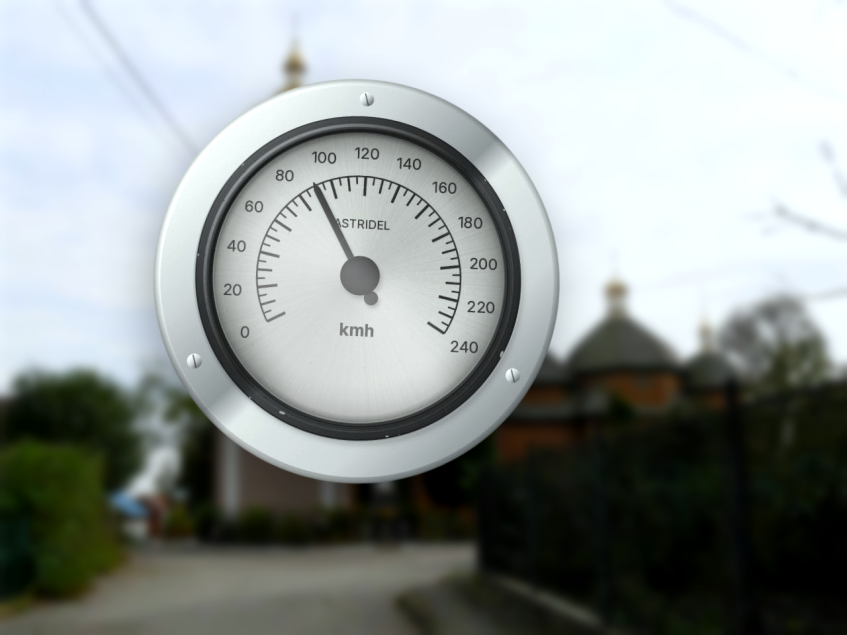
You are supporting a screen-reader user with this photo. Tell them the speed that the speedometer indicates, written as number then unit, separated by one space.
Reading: 90 km/h
